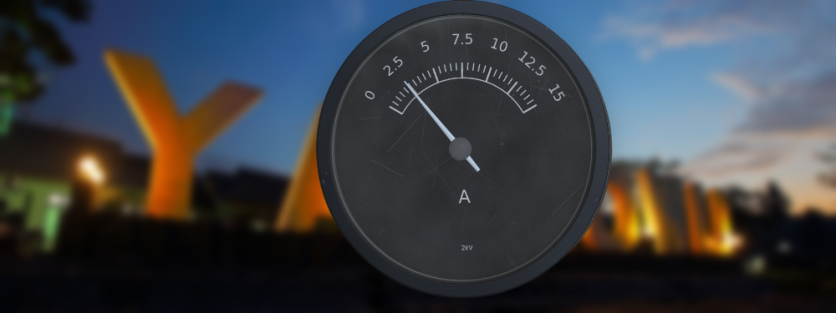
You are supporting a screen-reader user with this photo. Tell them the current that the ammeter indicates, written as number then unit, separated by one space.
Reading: 2.5 A
